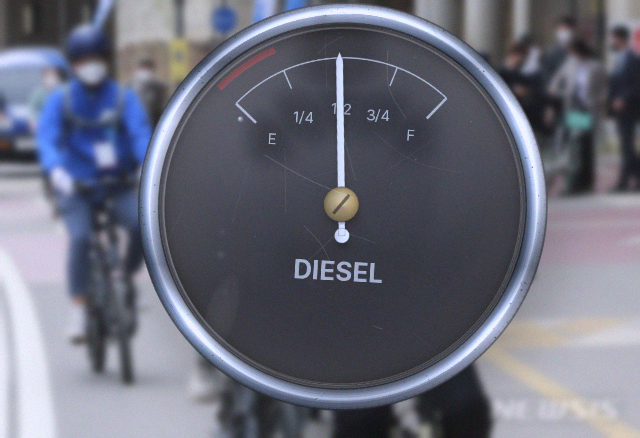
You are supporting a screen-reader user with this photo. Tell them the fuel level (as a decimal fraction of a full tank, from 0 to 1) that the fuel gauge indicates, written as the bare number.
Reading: 0.5
